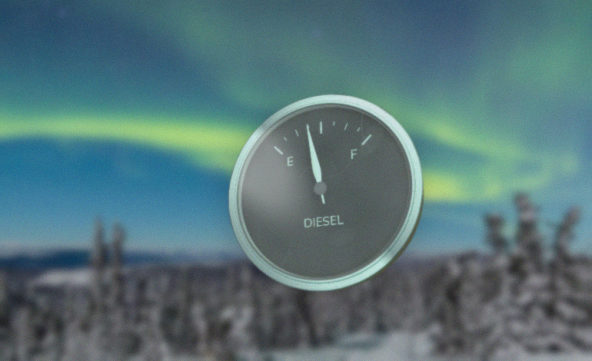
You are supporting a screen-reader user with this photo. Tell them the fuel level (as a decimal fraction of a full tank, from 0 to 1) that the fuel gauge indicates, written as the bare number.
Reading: 0.375
